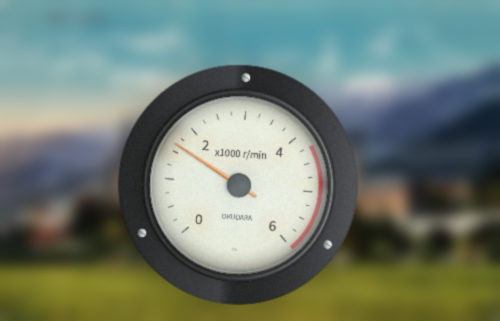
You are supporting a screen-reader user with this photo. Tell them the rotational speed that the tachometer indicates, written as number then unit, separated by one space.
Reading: 1625 rpm
